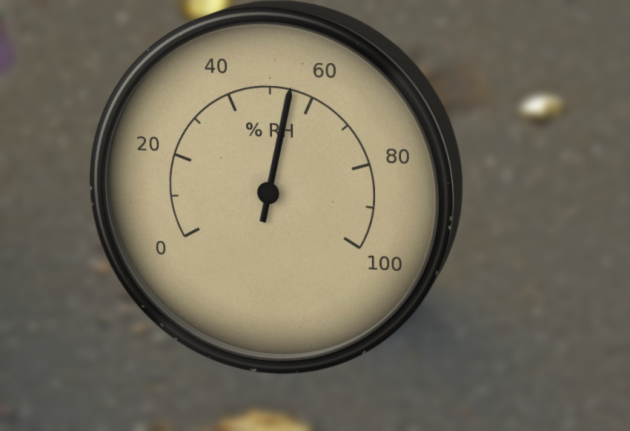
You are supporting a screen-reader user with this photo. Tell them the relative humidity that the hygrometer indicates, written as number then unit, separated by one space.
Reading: 55 %
